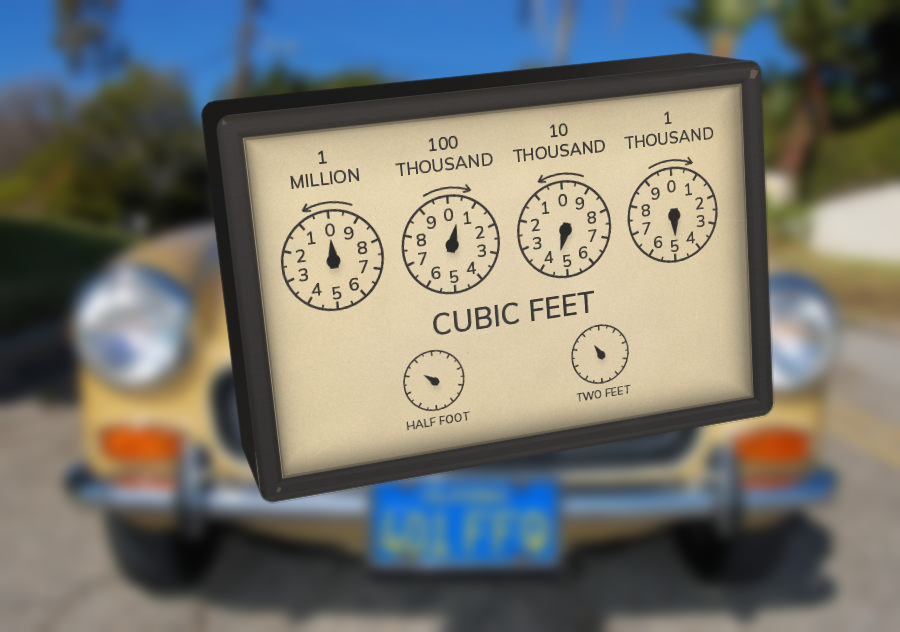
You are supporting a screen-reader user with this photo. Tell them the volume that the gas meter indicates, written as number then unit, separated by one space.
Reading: 4500 ft³
